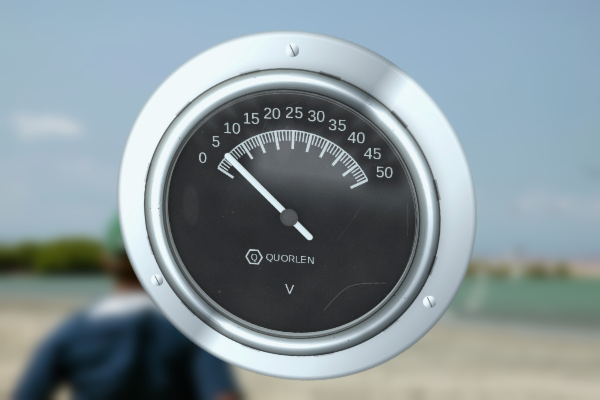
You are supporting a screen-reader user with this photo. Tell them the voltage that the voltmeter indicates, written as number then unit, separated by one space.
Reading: 5 V
